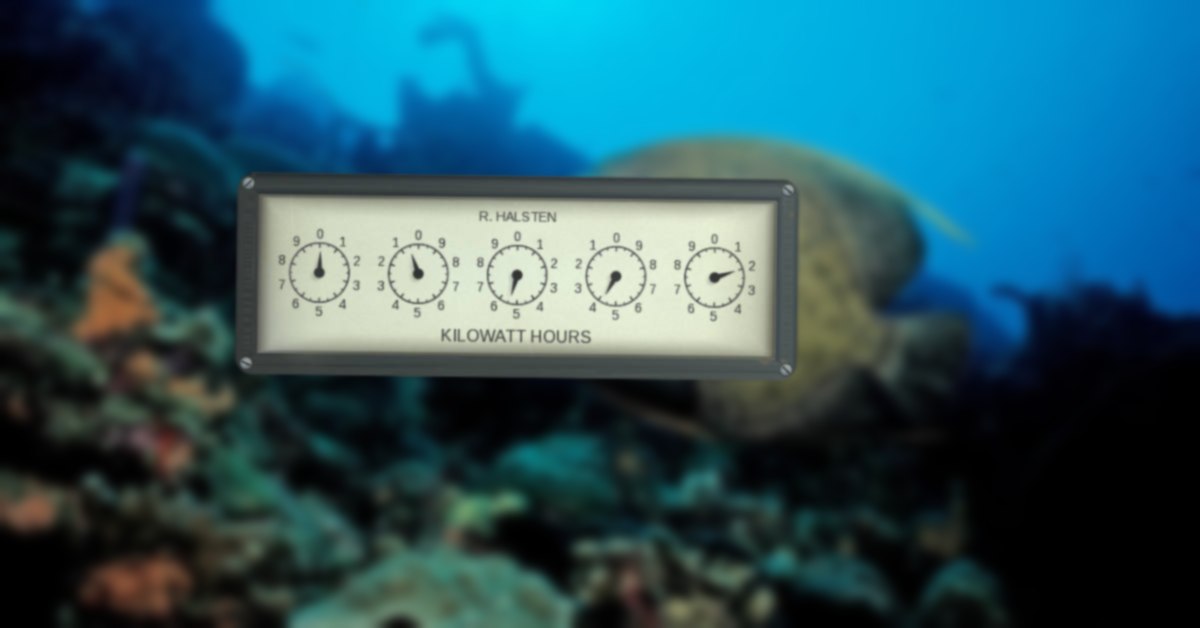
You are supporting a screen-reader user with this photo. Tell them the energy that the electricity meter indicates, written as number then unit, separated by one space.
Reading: 542 kWh
